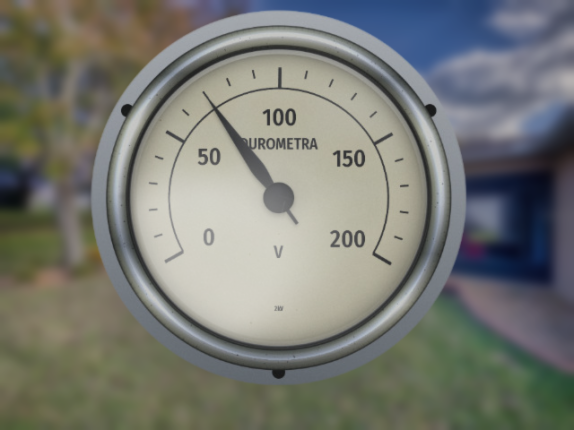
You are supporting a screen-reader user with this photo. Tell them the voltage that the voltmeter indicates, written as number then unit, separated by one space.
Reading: 70 V
